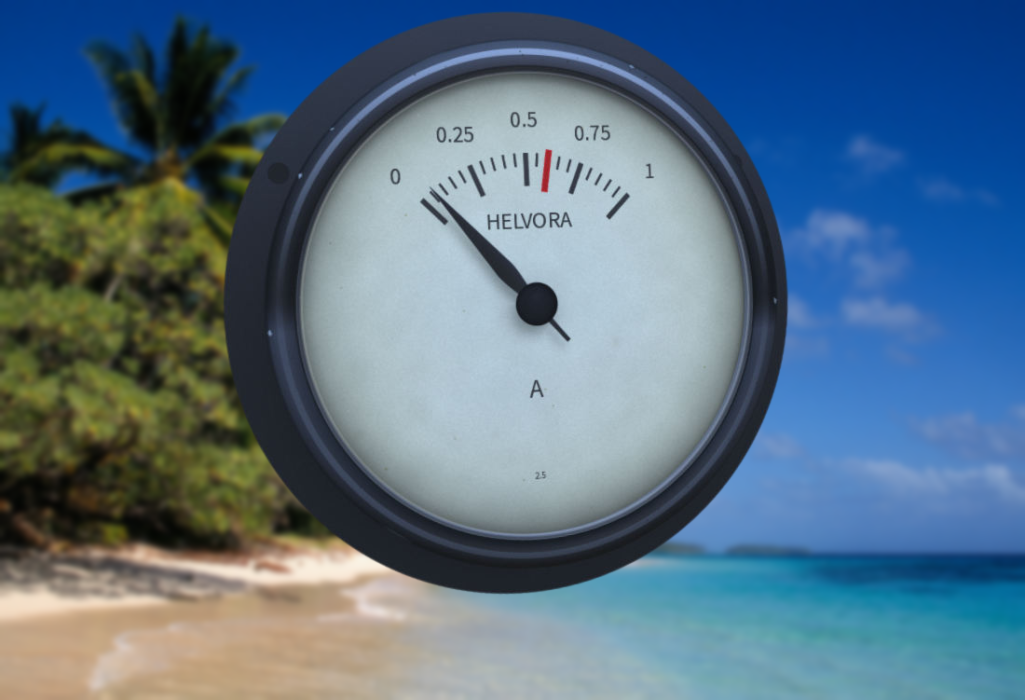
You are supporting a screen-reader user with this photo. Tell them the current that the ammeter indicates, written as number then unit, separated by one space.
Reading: 0.05 A
